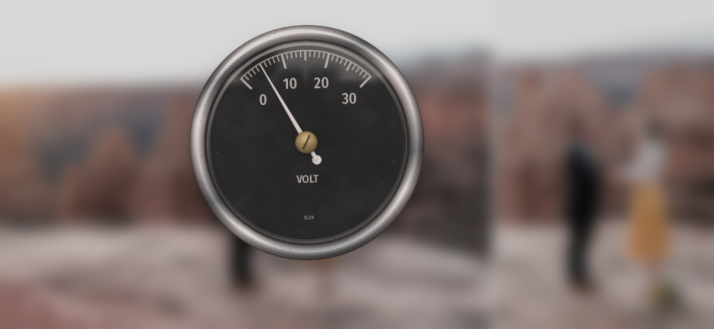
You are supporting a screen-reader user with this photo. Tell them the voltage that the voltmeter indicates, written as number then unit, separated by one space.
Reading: 5 V
